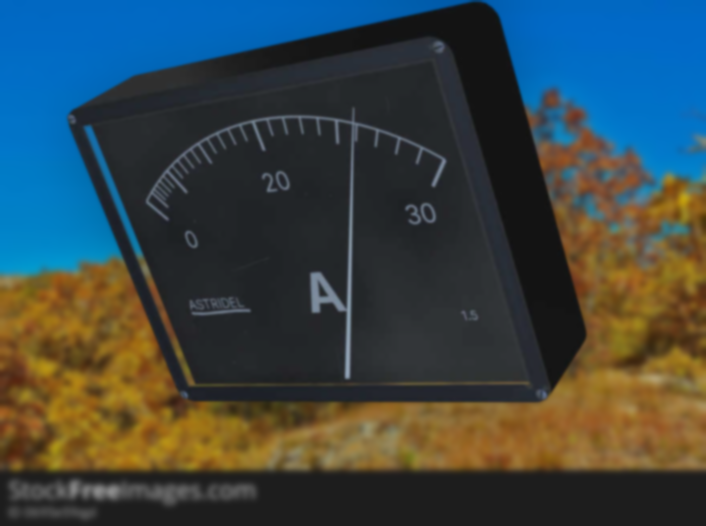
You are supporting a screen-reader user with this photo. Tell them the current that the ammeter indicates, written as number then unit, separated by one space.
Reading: 26 A
